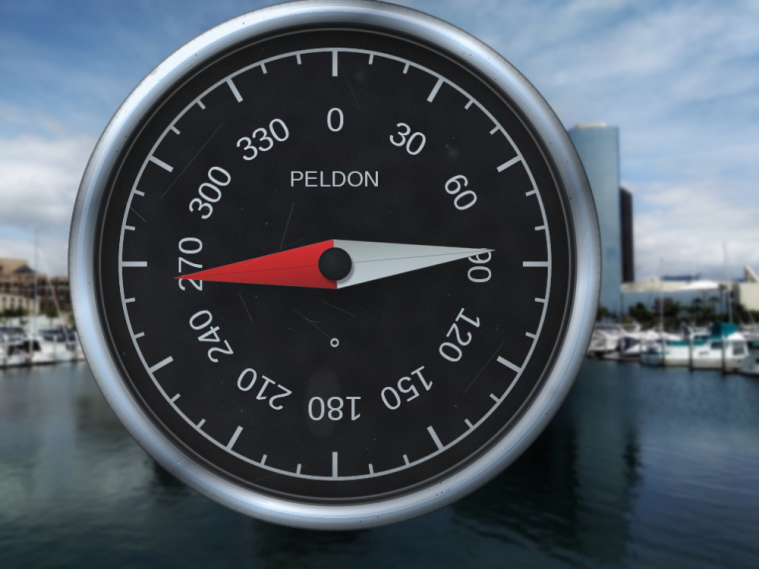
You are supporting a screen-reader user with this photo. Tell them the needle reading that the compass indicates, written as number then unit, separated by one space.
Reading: 265 °
